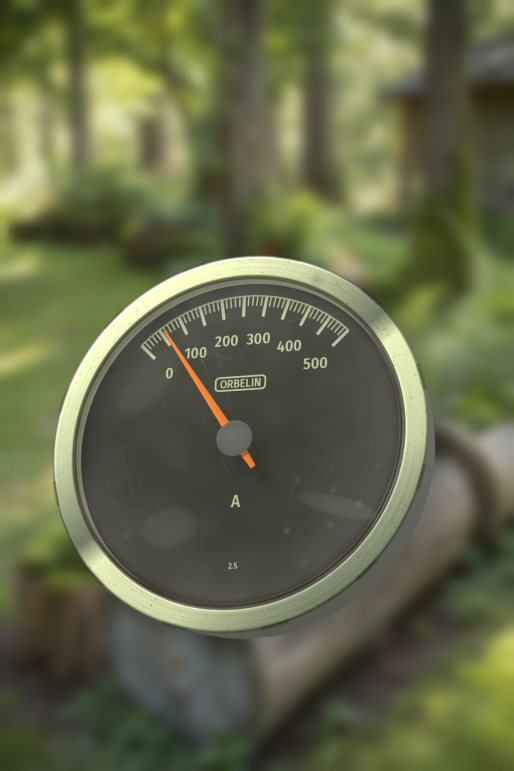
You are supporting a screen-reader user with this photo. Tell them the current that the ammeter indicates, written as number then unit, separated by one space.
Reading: 60 A
